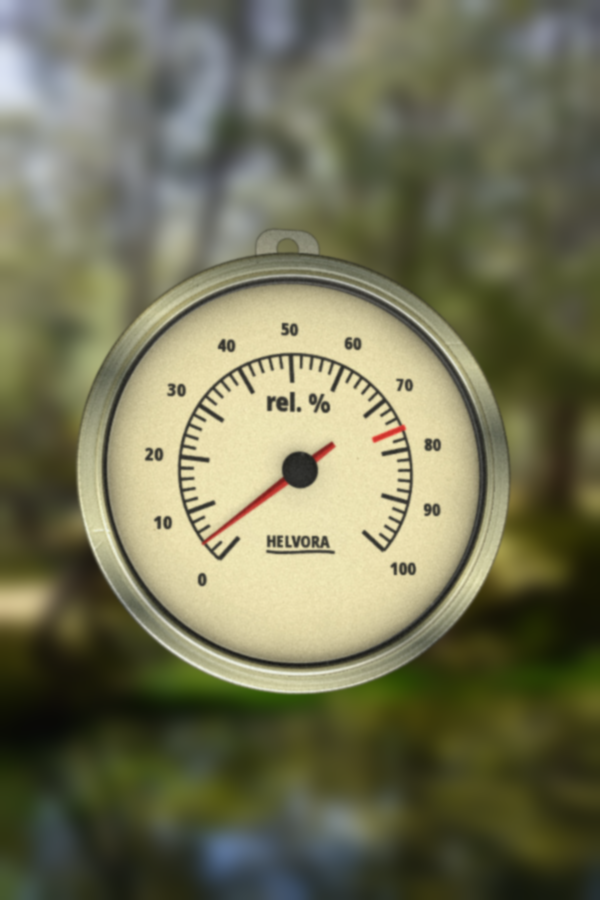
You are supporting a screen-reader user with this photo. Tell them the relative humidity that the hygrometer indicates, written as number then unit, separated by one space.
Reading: 4 %
